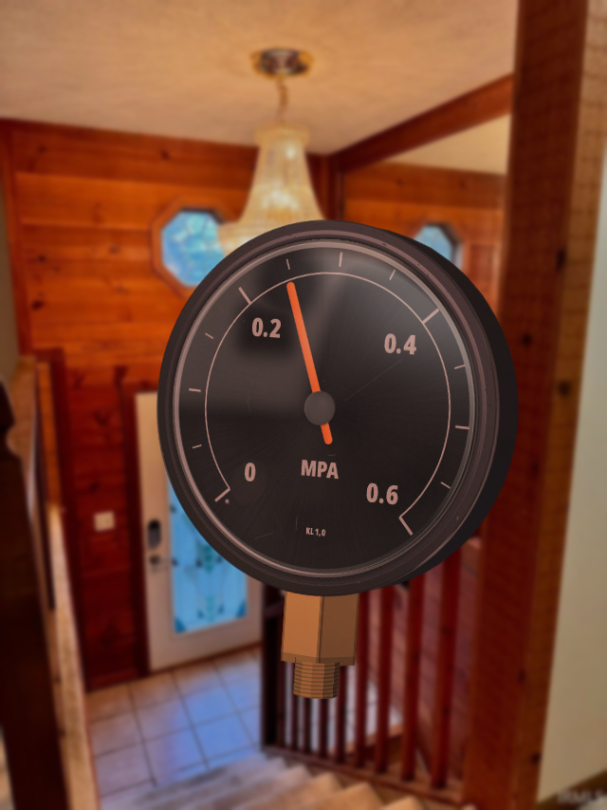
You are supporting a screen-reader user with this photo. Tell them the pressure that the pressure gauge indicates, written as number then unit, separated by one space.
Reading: 0.25 MPa
